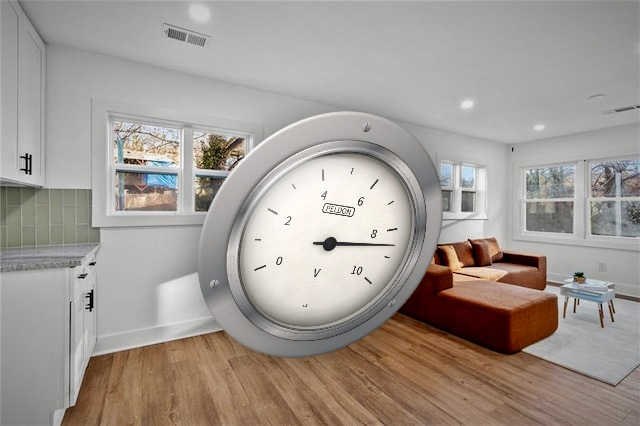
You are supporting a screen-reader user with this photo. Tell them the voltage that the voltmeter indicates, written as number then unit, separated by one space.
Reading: 8.5 V
